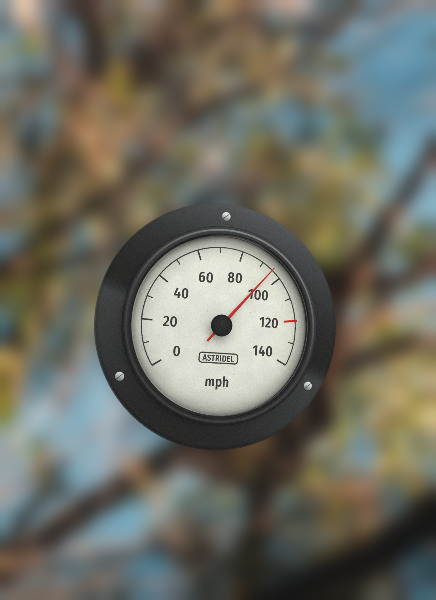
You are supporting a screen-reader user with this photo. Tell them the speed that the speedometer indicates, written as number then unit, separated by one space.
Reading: 95 mph
